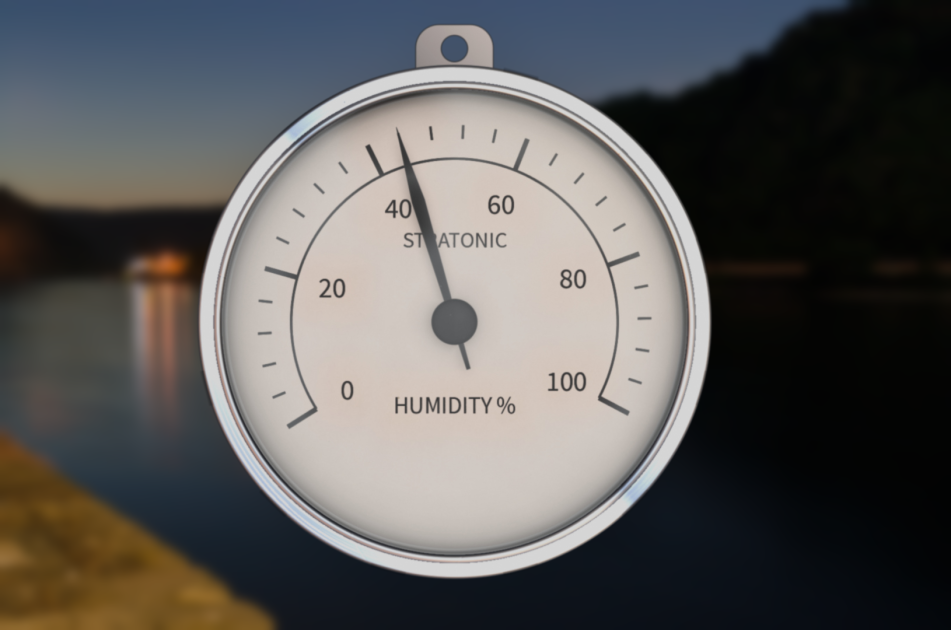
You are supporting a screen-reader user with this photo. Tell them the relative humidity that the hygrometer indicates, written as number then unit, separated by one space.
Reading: 44 %
